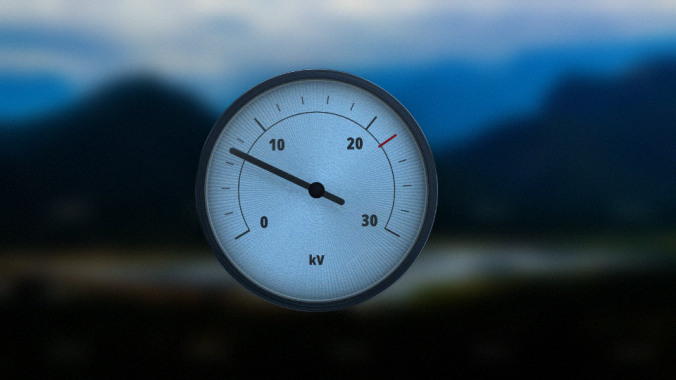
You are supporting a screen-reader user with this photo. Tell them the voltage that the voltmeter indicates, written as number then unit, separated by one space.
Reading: 7 kV
